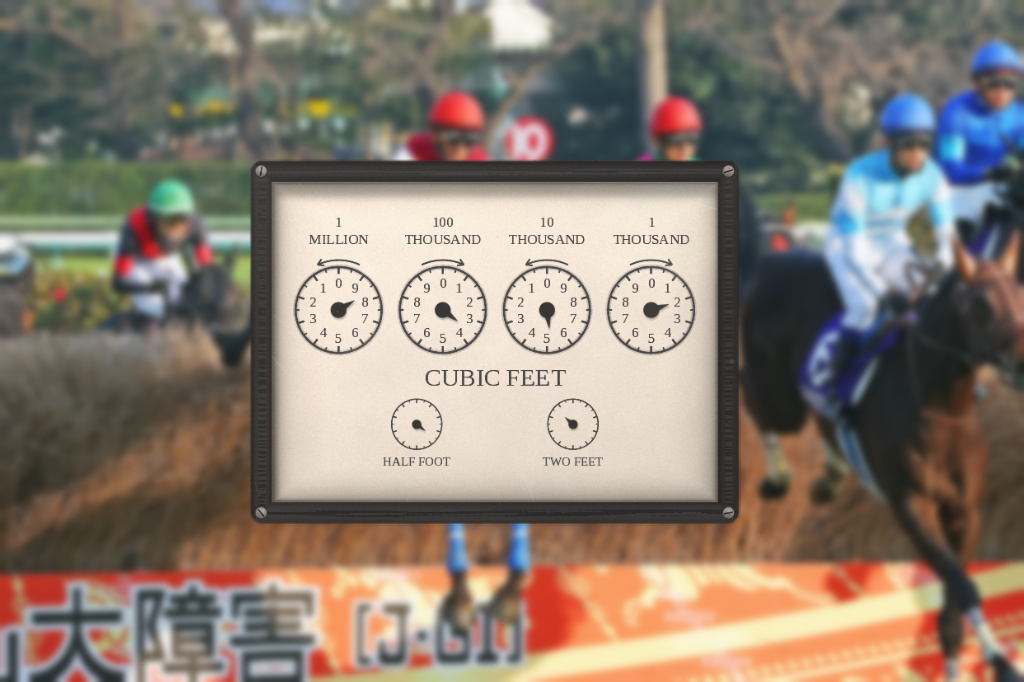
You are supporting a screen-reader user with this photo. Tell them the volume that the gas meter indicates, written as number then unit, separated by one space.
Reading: 835200 ft³
